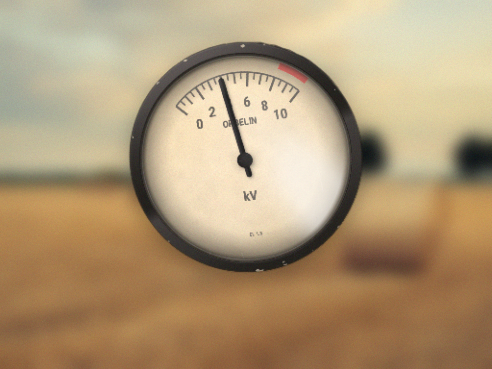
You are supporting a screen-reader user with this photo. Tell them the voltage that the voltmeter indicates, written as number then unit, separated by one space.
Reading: 4 kV
